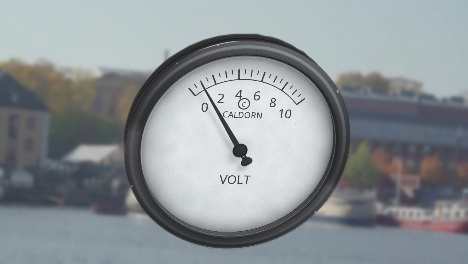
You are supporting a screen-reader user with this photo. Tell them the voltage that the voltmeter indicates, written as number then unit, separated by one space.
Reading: 1 V
